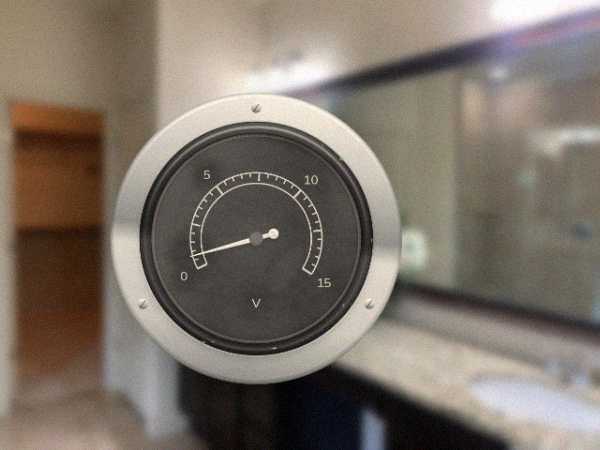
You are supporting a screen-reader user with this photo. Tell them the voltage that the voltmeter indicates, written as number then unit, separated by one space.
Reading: 0.75 V
